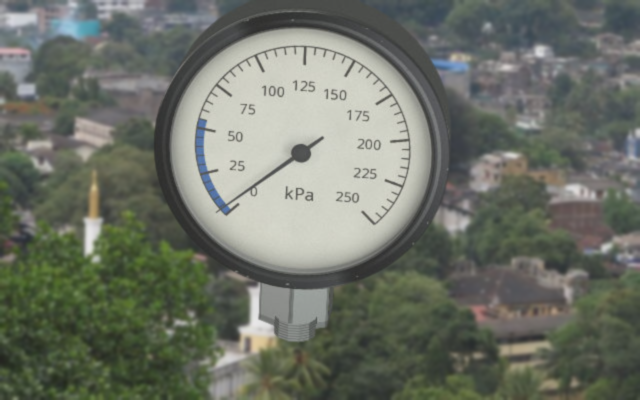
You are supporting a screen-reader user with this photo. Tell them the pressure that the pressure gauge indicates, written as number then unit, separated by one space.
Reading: 5 kPa
